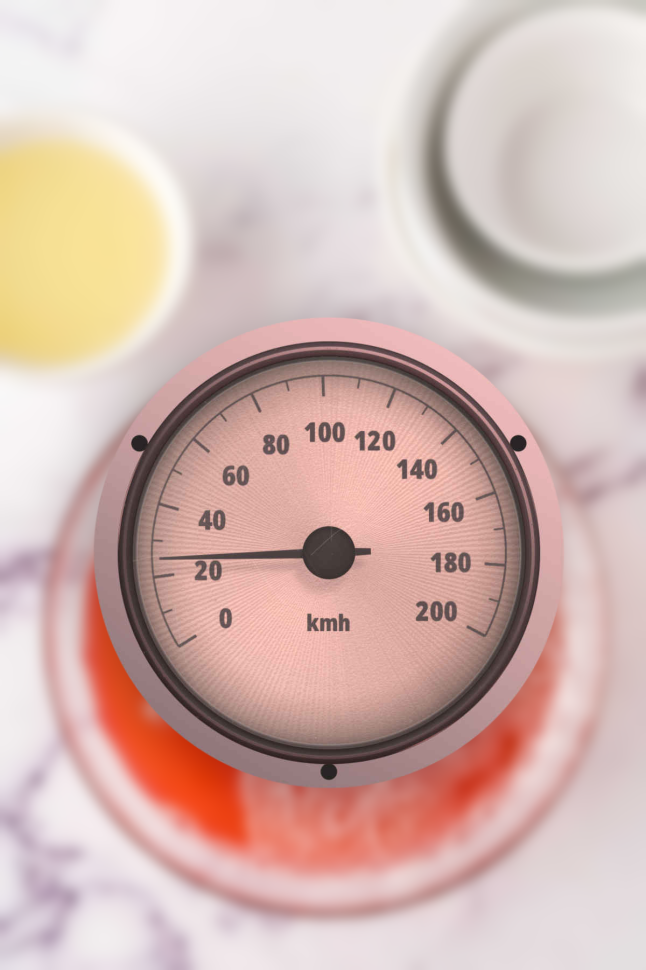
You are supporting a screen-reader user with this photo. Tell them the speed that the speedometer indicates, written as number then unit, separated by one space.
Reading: 25 km/h
